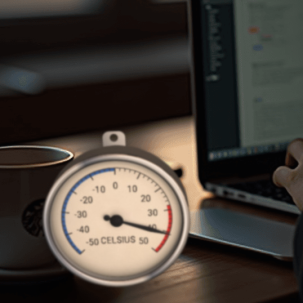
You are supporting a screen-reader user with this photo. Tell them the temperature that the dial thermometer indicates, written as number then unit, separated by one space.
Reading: 40 °C
